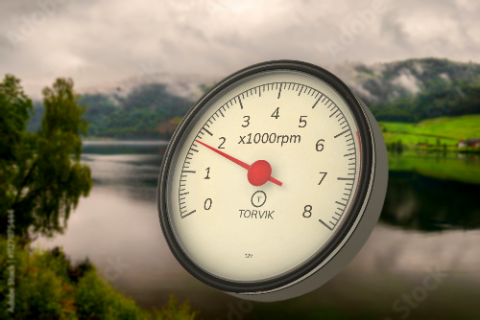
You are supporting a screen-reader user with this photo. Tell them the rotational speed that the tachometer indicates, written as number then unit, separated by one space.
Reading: 1700 rpm
